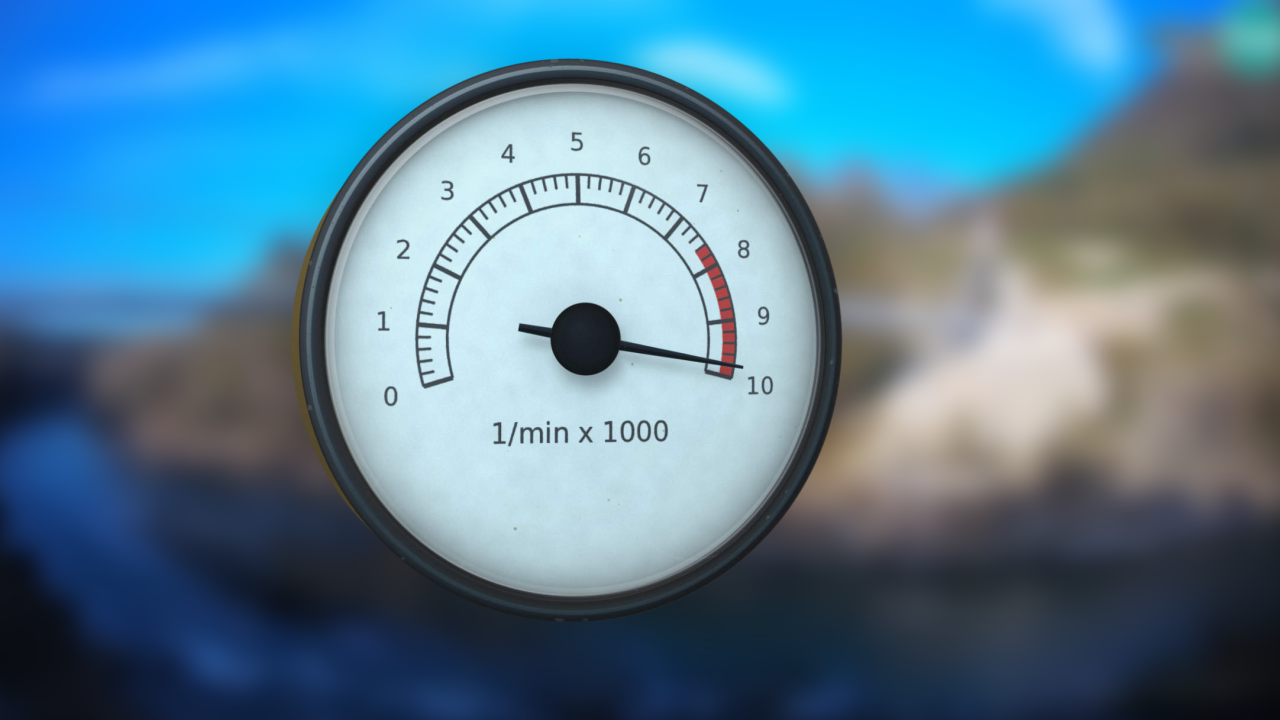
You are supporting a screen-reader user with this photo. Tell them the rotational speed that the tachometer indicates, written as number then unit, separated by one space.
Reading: 9800 rpm
